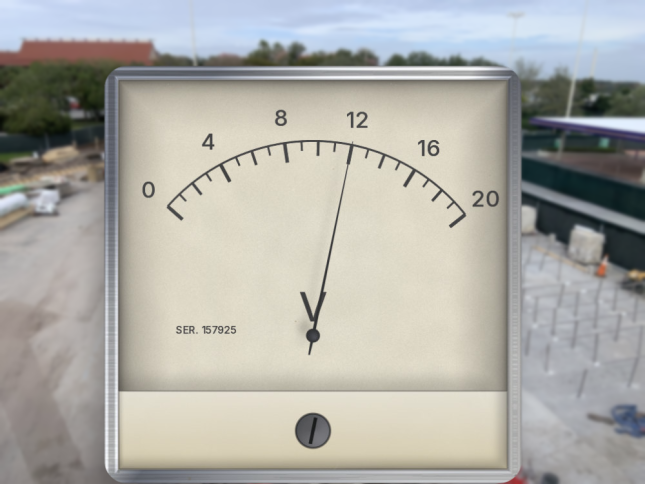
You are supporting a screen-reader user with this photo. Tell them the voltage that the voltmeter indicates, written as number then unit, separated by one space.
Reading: 12 V
